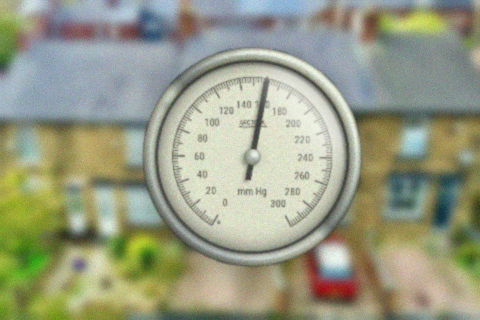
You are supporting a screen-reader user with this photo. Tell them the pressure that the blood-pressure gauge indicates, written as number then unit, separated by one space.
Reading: 160 mmHg
